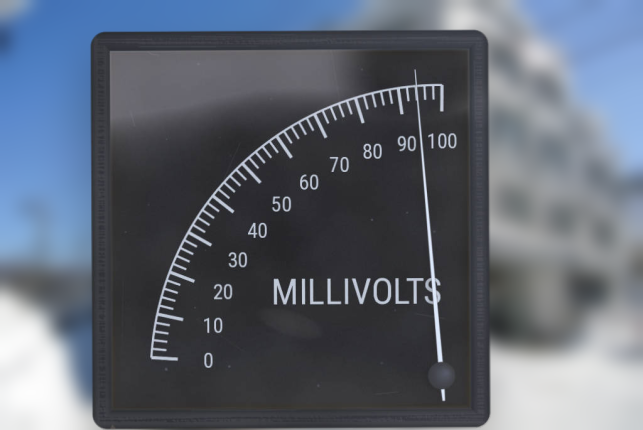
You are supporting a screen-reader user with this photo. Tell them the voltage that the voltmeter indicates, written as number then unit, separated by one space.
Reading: 94 mV
